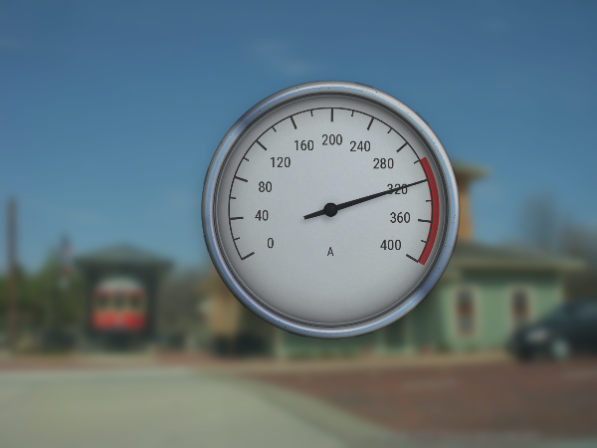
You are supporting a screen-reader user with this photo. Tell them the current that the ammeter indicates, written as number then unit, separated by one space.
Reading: 320 A
